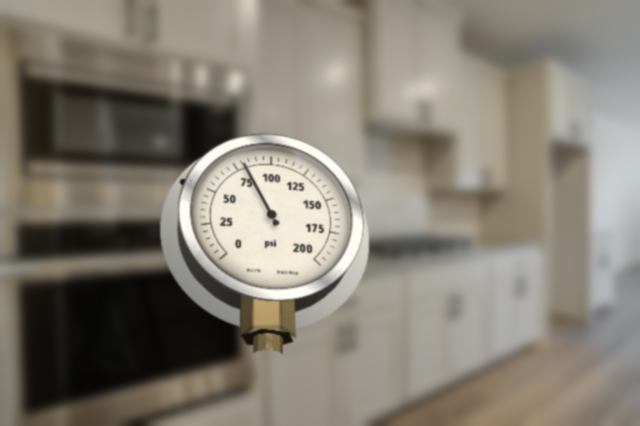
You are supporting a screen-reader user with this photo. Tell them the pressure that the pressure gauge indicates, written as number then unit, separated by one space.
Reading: 80 psi
